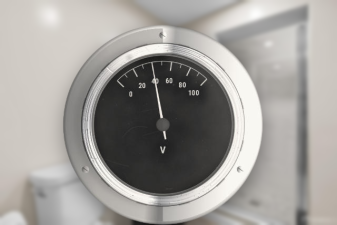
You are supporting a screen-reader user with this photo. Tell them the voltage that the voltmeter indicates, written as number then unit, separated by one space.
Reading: 40 V
